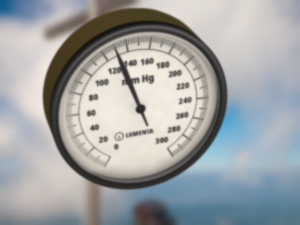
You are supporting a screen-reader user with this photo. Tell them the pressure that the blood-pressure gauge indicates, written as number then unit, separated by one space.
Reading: 130 mmHg
